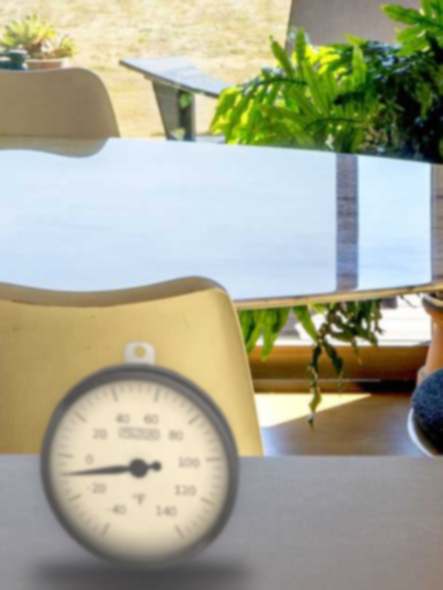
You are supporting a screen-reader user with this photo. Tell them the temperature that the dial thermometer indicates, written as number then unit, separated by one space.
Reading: -8 °F
